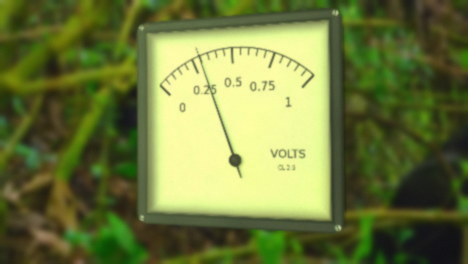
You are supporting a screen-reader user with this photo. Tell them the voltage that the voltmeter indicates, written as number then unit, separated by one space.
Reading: 0.3 V
